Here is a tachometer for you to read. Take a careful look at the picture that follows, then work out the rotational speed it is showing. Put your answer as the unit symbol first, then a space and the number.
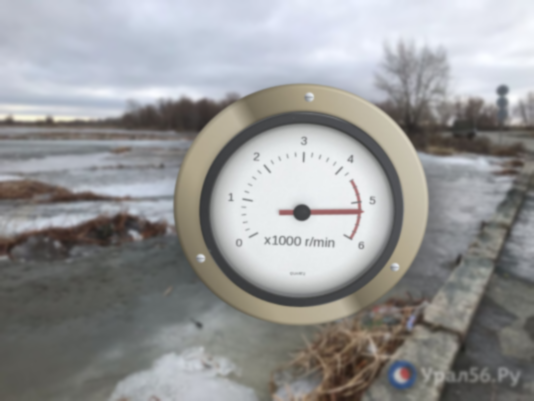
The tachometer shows rpm 5200
